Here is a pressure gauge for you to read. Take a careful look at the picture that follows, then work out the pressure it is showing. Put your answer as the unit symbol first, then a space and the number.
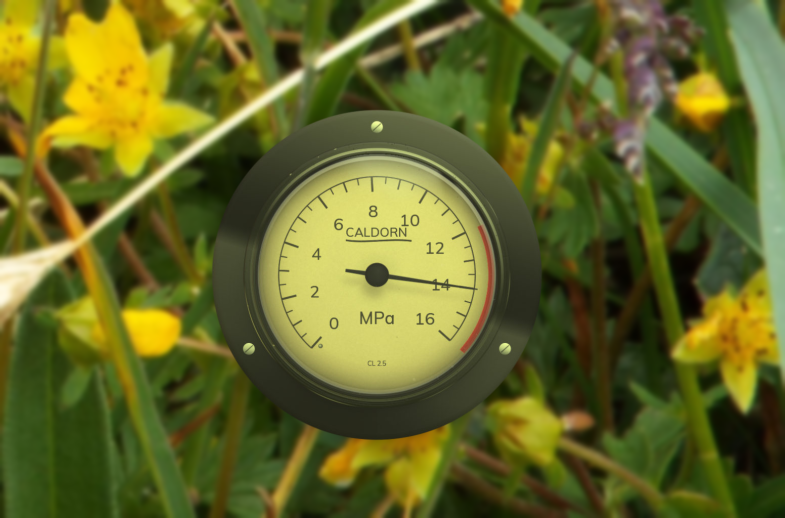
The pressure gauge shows MPa 14
